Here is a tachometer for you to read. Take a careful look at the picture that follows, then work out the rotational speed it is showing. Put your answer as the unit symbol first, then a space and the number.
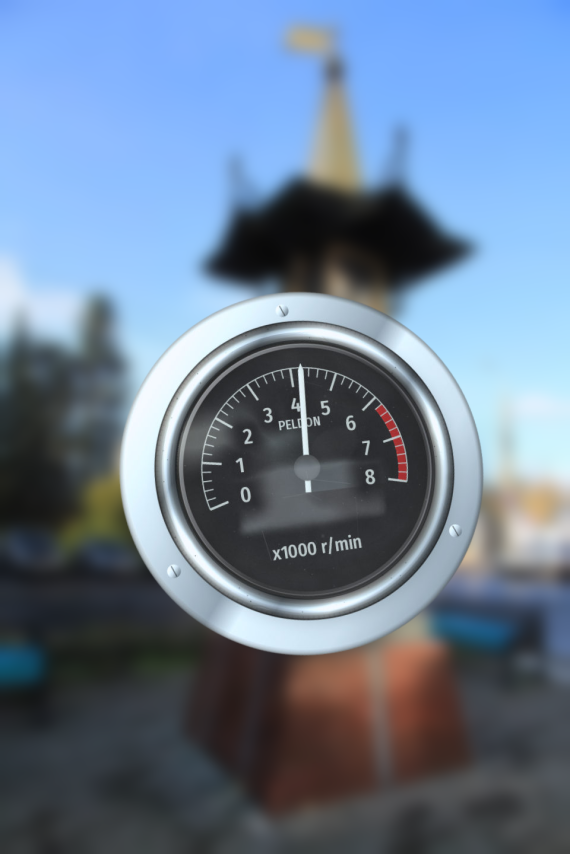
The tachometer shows rpm 4200
